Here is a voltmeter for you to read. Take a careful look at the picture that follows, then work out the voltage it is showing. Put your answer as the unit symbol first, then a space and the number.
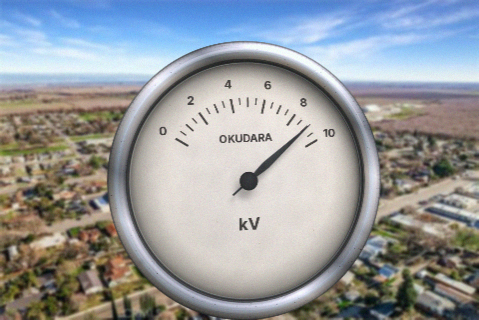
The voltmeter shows kV 9
